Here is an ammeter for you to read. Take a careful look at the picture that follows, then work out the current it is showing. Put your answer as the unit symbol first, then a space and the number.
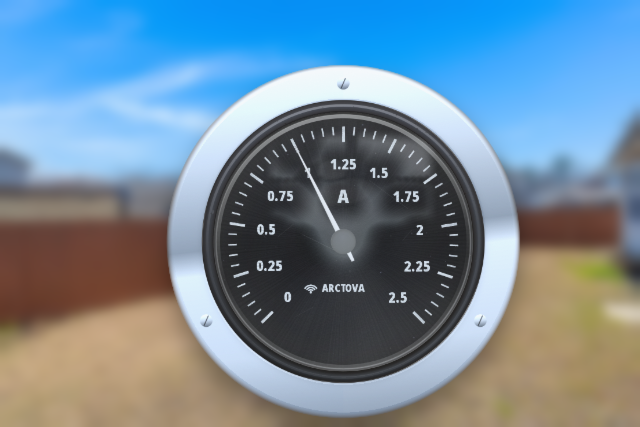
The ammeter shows A 1
